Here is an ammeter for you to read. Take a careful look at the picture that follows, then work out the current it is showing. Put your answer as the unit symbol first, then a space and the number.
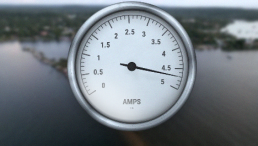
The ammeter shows A 4.7
